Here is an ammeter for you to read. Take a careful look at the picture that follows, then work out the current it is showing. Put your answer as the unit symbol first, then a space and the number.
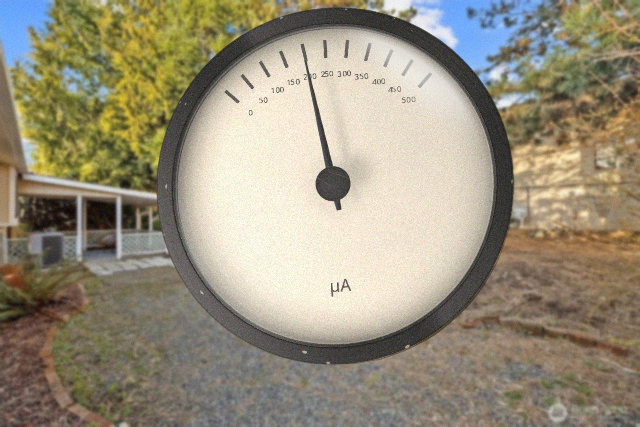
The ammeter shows µA 200
